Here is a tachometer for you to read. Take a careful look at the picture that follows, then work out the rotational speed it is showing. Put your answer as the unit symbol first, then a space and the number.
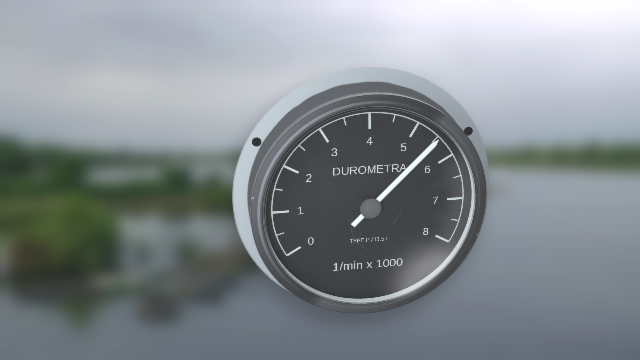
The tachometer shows rpm 5500
